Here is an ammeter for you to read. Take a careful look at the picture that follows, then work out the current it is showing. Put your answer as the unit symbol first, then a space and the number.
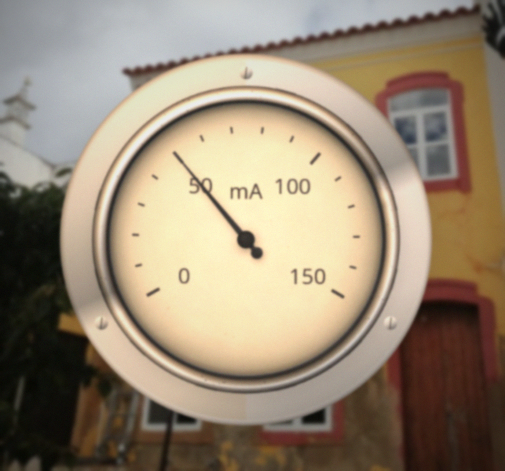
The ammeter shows mA 50
